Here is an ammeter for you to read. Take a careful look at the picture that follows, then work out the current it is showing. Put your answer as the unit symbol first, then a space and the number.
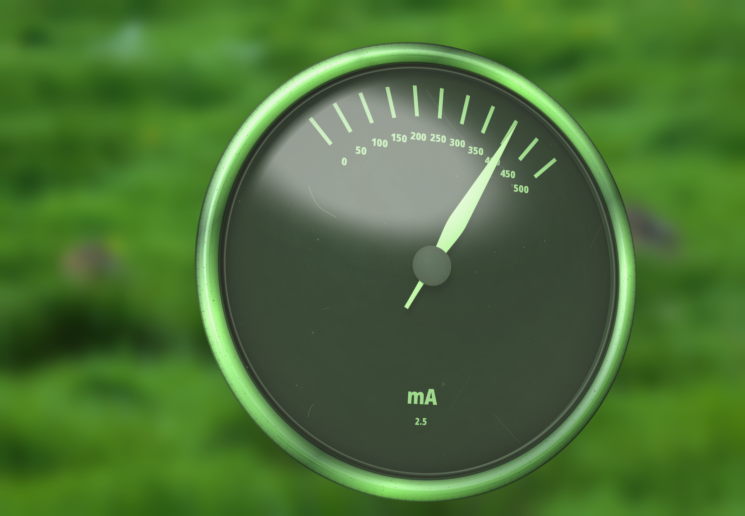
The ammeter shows mA 400
